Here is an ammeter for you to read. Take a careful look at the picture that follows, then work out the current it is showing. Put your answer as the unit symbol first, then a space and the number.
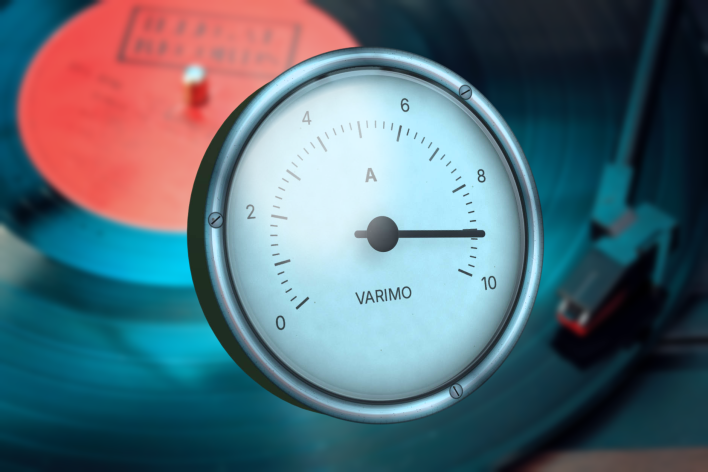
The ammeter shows A 9.1
